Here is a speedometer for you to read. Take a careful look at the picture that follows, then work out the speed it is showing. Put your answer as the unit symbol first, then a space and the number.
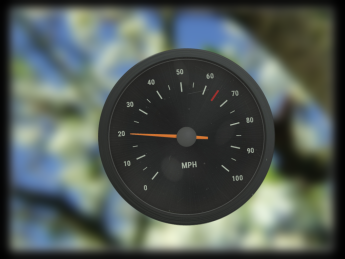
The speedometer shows mph 20
